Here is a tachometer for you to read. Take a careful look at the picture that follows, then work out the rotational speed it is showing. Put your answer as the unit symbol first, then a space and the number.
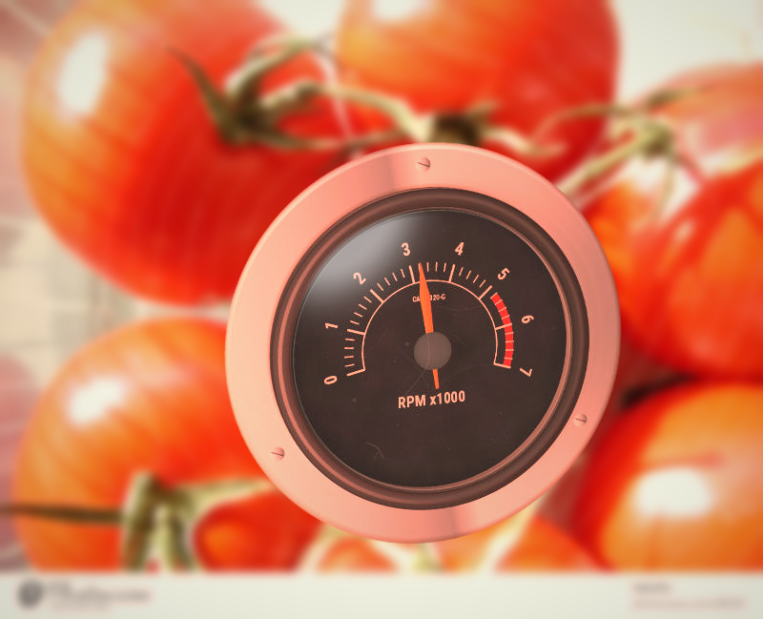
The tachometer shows rpm 3200
